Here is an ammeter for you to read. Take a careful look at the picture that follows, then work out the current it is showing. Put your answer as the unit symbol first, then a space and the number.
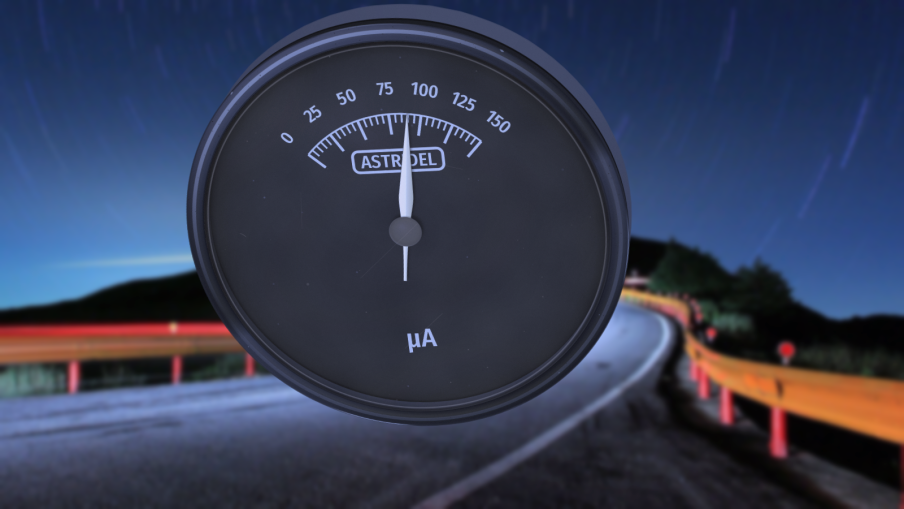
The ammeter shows µA 90
